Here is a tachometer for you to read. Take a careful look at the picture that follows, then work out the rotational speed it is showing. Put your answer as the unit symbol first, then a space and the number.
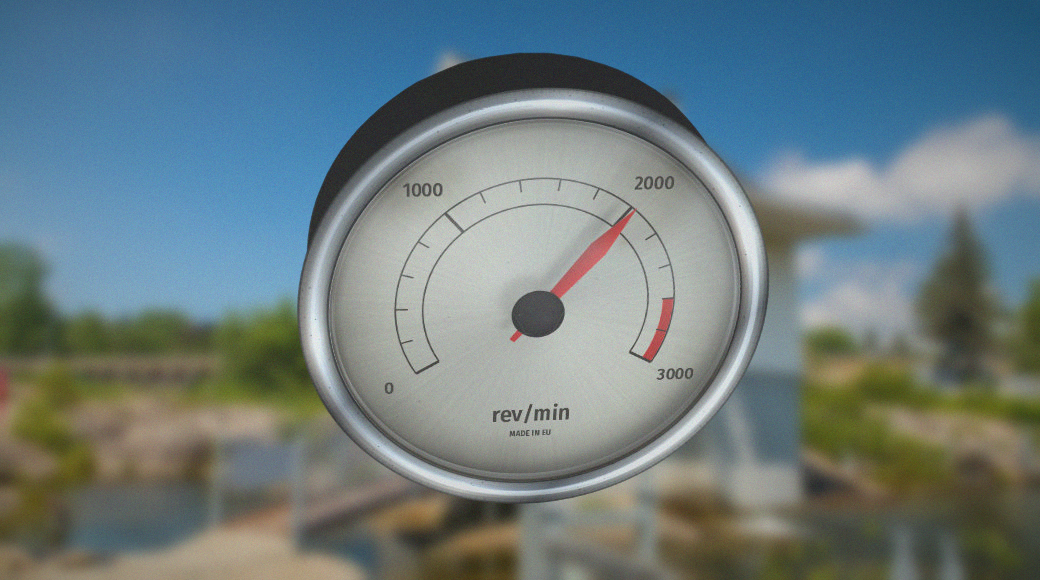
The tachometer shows rpm 2000
